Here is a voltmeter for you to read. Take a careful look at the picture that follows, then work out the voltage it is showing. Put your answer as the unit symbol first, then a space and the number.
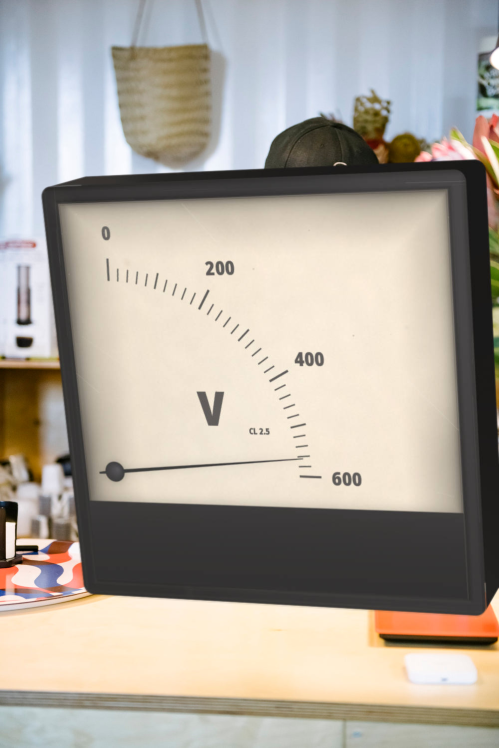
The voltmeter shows V 560
